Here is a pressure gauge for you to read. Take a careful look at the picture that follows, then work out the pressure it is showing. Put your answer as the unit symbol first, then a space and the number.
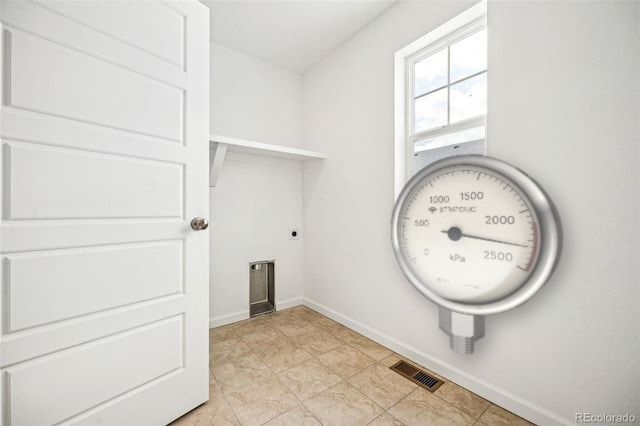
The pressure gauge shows kPa 2300
